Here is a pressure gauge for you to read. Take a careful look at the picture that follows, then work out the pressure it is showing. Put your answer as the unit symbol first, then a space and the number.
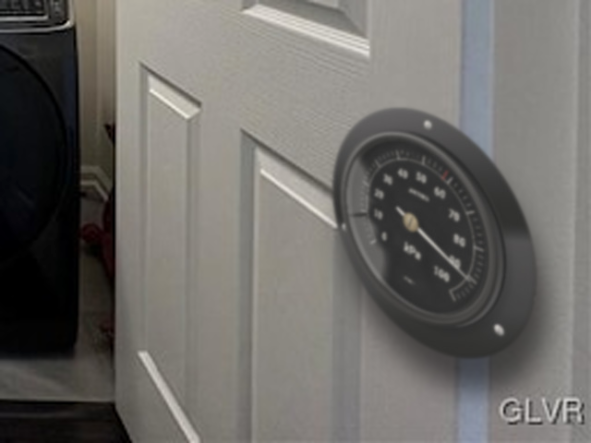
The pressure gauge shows kPa 90
